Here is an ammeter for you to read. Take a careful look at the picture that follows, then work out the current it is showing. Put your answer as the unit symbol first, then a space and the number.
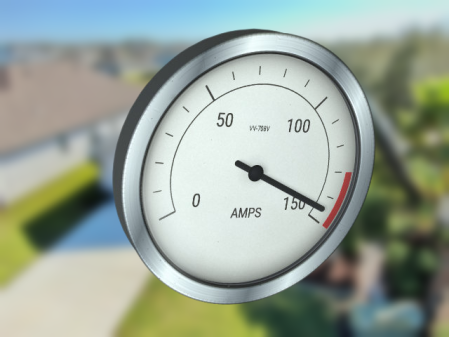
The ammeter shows A 145
